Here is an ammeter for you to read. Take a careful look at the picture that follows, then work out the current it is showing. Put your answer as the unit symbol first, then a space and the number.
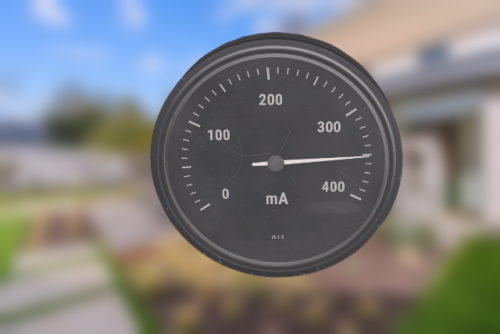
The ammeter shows mA 350
